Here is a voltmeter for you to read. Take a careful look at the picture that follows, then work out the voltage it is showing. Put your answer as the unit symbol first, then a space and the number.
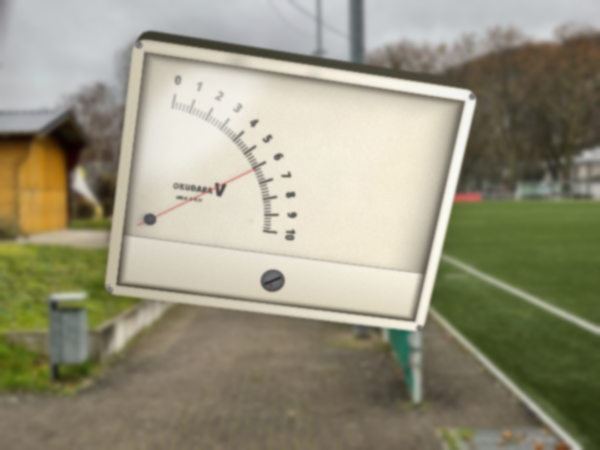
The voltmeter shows V 6
